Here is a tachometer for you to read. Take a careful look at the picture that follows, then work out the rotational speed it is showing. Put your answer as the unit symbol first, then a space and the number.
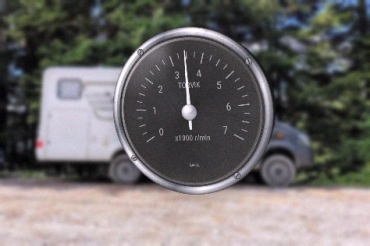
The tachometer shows rpm 3500
